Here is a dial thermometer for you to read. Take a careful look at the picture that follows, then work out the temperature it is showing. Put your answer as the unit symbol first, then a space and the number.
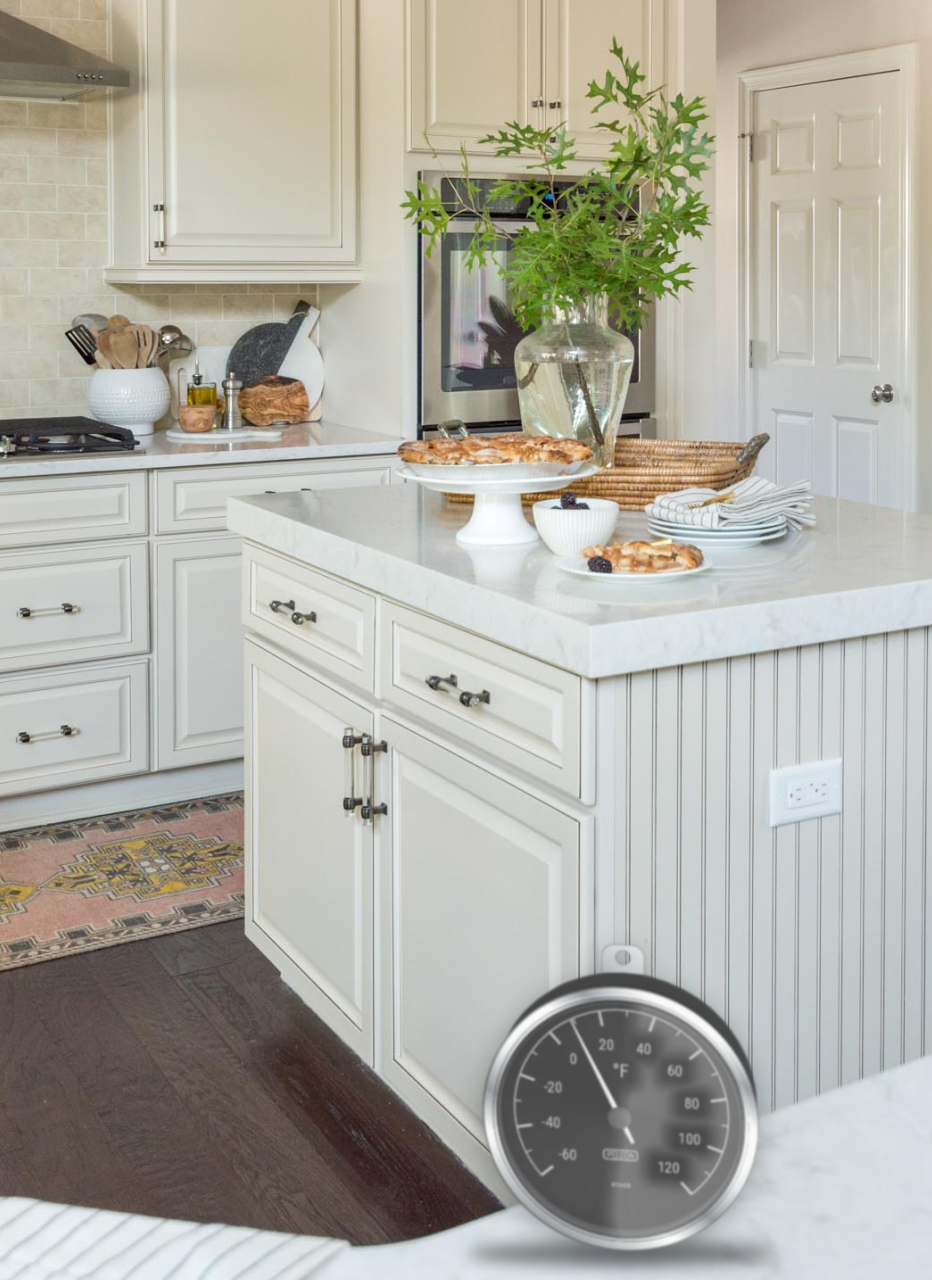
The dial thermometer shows °F 10
